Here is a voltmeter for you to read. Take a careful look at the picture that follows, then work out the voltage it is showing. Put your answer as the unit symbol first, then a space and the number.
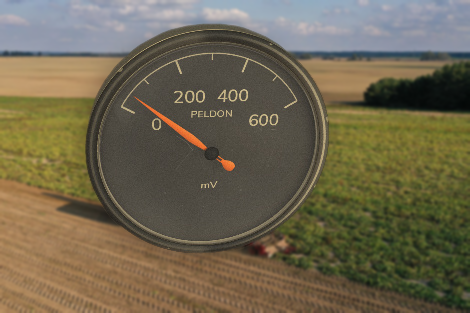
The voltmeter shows mV 50
